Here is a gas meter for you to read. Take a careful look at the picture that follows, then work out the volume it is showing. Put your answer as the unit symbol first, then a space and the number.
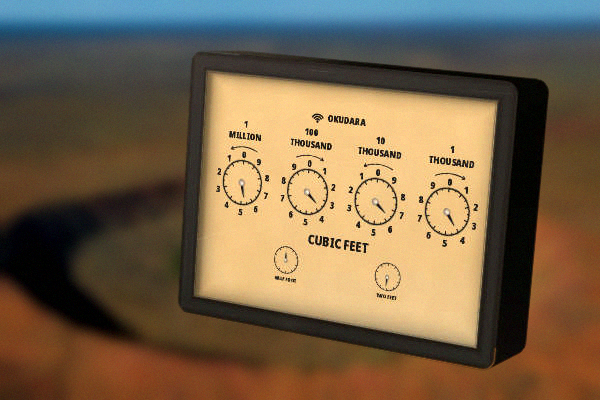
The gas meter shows ft³ 536400
